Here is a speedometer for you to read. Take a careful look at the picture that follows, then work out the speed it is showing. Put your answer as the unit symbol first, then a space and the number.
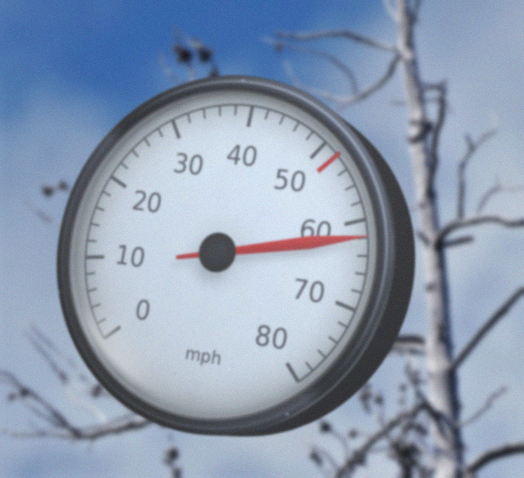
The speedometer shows mph 62
